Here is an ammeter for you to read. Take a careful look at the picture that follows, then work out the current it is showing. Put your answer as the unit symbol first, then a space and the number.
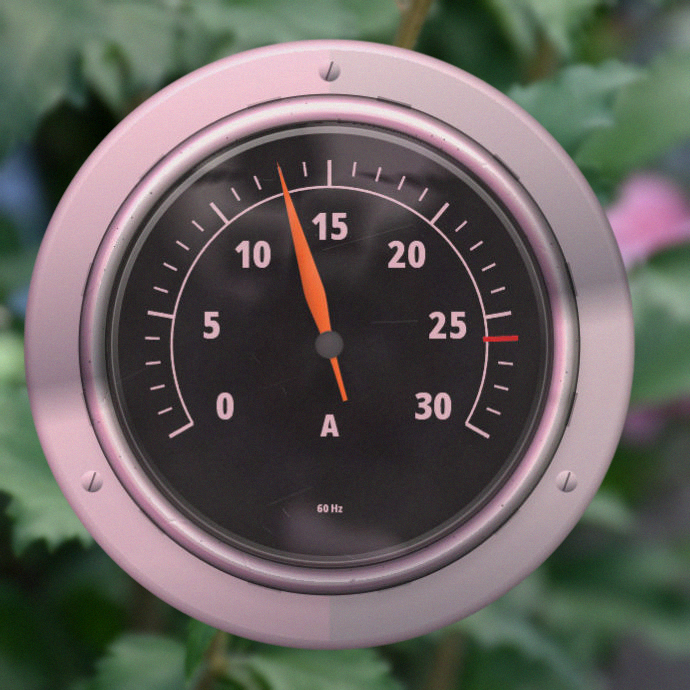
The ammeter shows A 13
